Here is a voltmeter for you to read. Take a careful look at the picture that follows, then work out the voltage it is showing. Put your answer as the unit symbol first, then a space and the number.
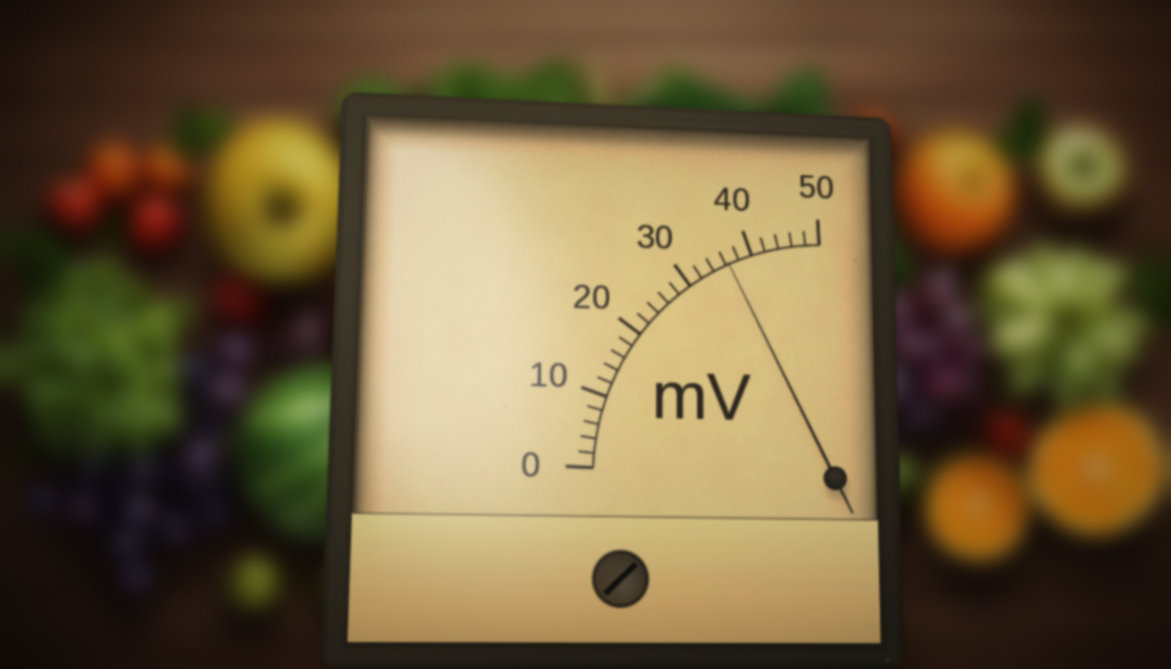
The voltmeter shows mV 36
